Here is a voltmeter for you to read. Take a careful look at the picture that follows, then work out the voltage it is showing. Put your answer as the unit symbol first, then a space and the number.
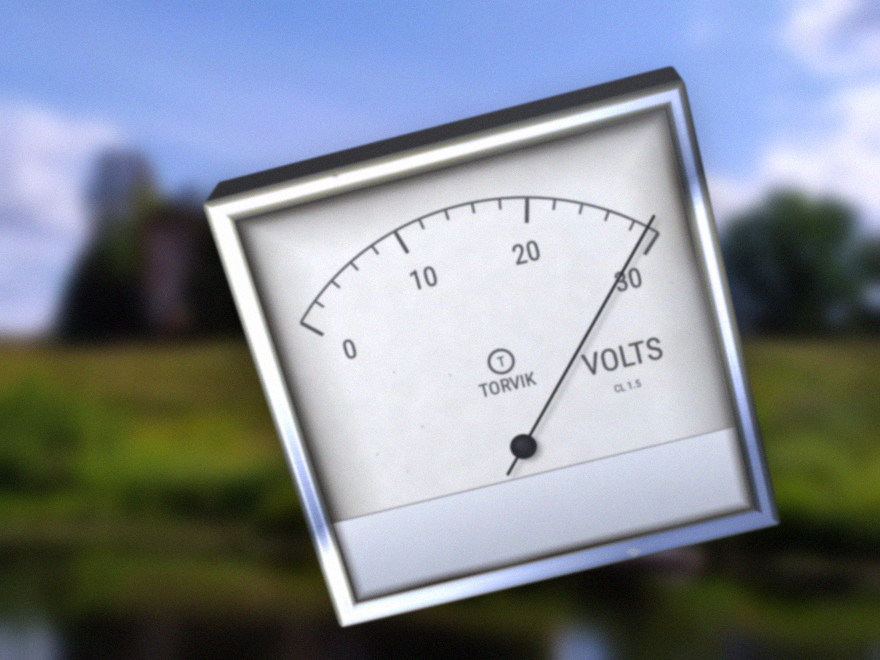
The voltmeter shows V 29
